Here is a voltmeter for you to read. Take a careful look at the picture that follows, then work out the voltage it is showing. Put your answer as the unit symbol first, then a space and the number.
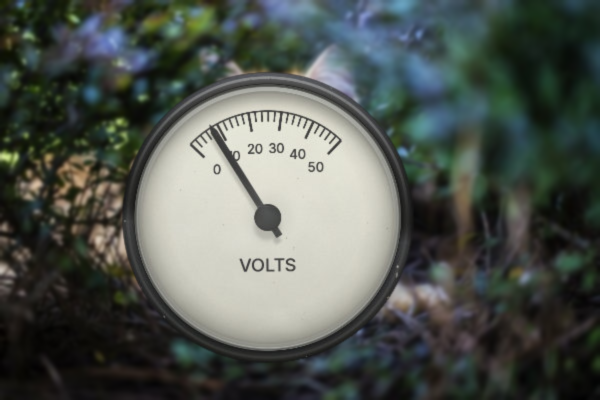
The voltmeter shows V 8
